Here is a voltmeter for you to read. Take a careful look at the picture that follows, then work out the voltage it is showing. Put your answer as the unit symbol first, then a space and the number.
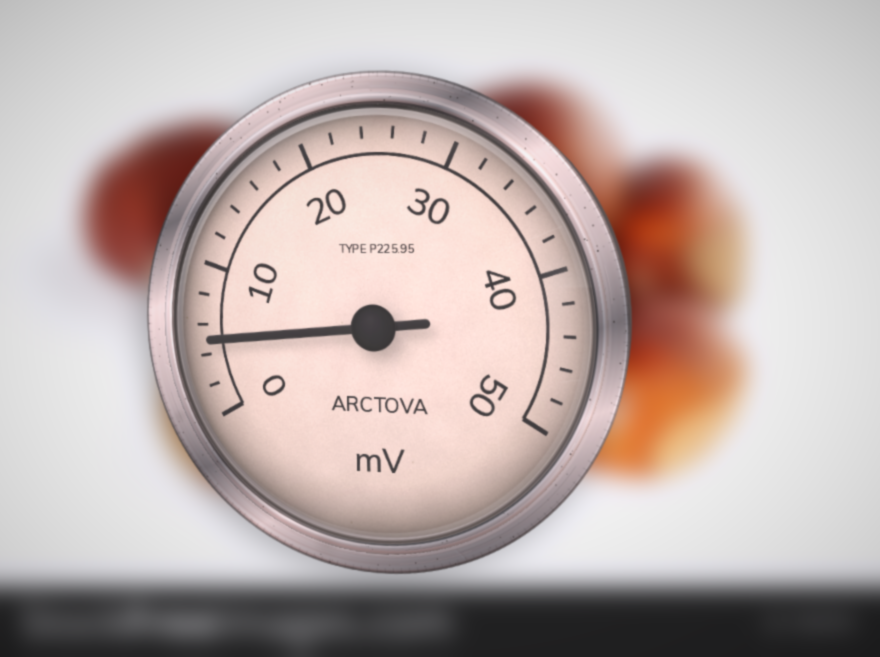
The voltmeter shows mV 5
